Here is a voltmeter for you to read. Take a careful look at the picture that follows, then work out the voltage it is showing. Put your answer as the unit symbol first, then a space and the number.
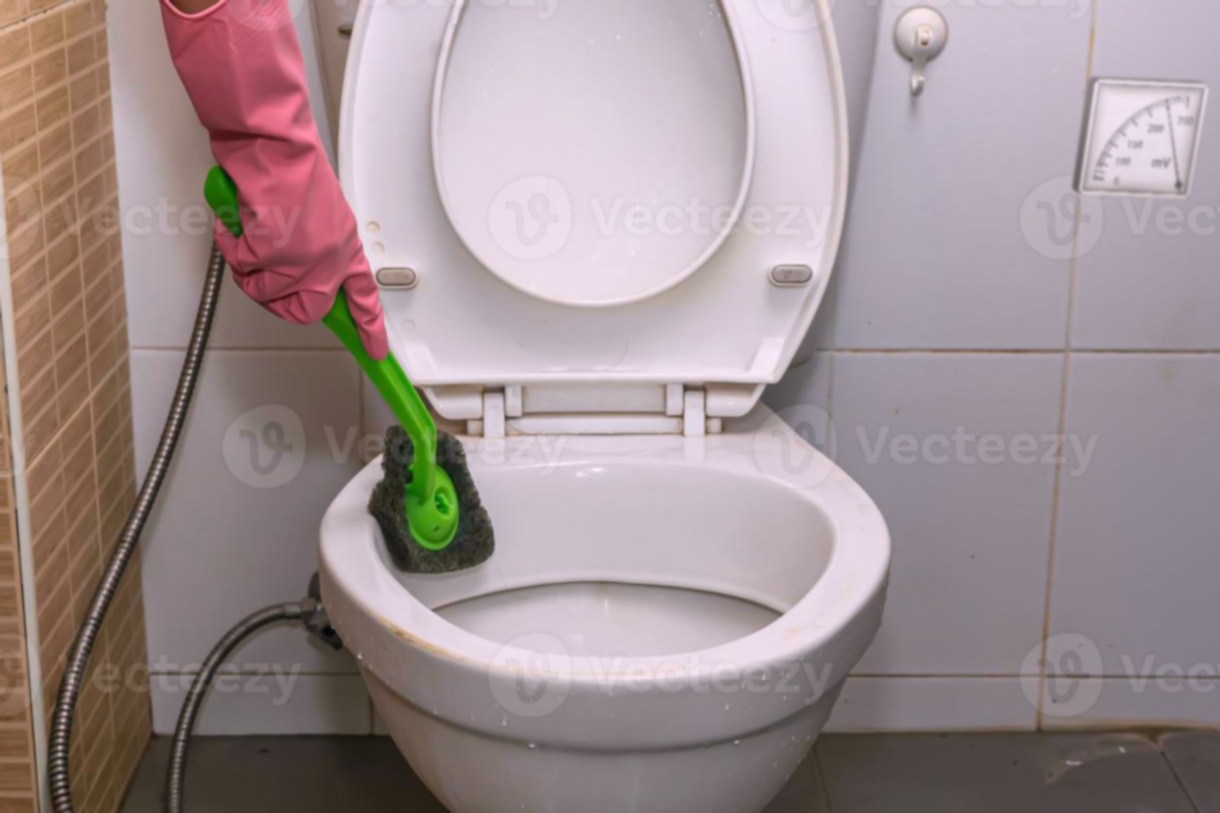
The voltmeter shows mV 225
